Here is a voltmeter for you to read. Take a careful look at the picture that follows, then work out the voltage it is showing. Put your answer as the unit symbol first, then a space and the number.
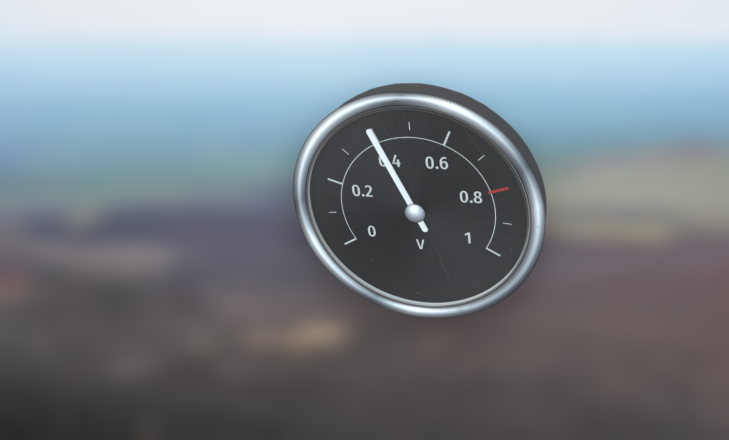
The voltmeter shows V 0.4
